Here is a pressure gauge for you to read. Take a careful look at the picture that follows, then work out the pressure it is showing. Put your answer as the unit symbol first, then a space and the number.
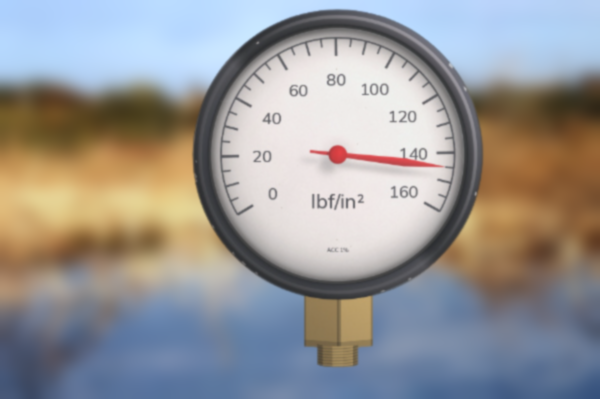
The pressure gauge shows psi 145
